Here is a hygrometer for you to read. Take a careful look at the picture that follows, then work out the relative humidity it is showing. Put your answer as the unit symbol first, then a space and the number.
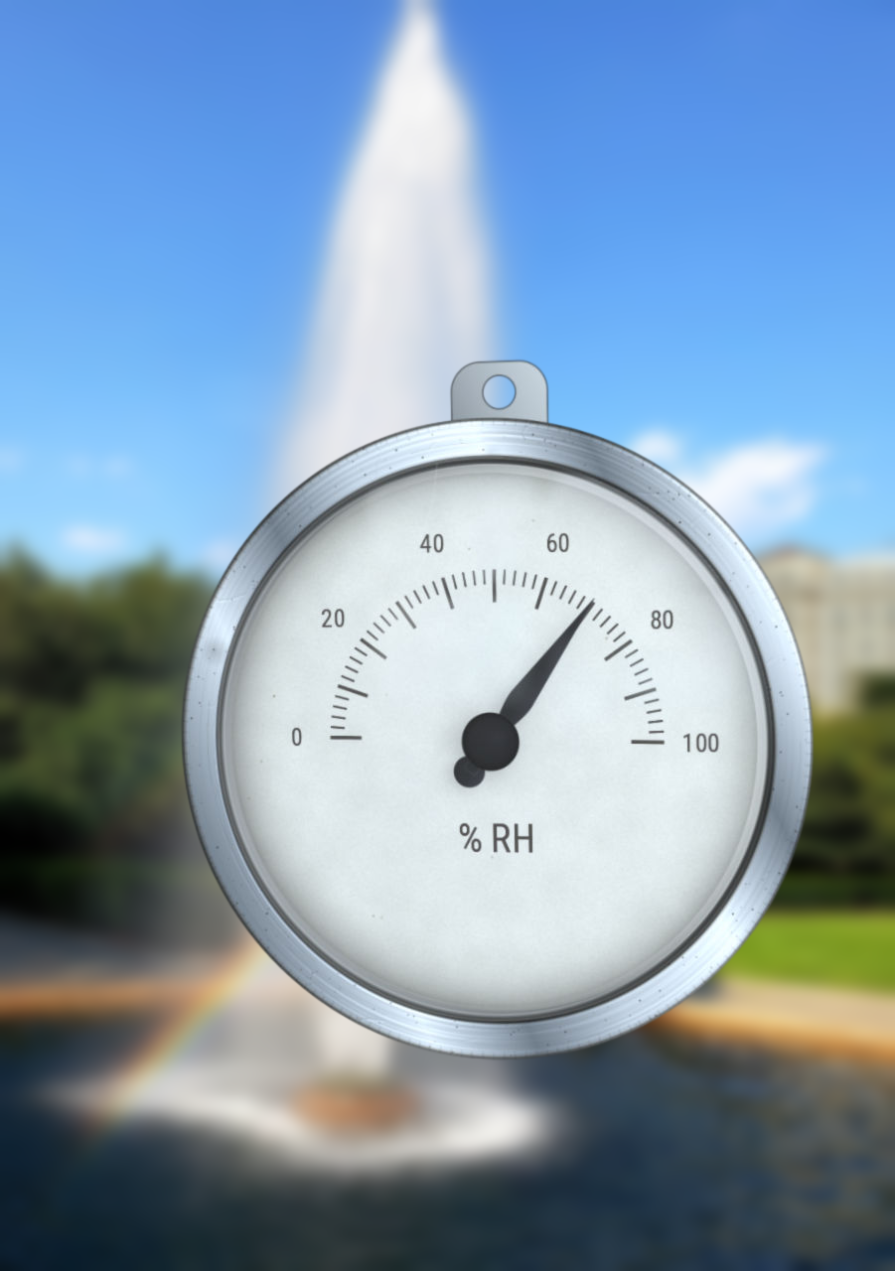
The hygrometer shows % 70
